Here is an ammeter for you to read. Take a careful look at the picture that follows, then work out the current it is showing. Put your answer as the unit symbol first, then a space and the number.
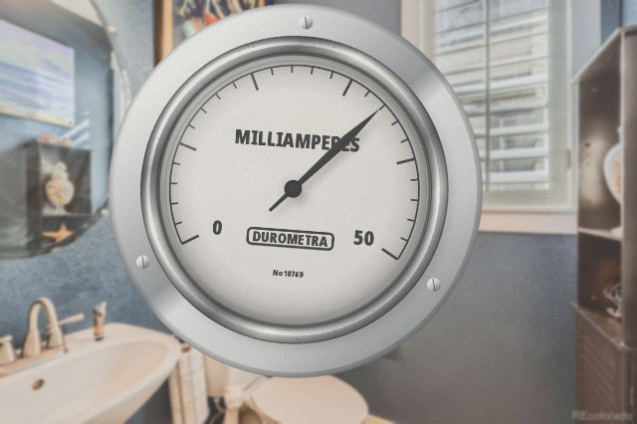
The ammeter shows mA 34
